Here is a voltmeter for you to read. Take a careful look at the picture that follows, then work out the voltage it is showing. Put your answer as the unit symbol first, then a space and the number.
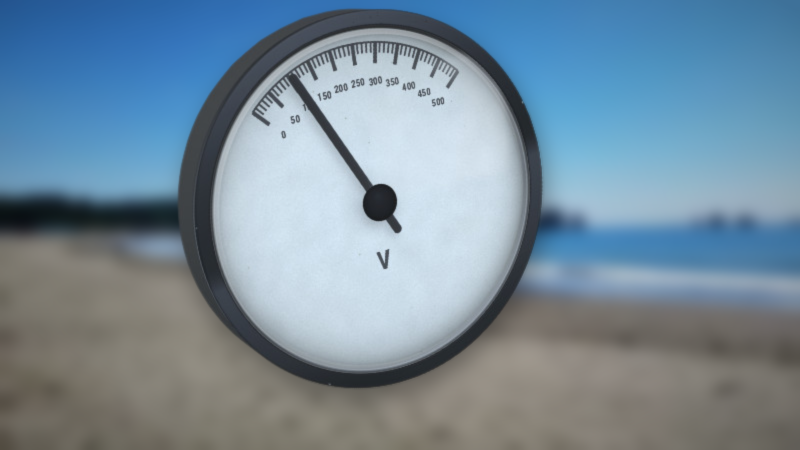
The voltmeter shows V 100
